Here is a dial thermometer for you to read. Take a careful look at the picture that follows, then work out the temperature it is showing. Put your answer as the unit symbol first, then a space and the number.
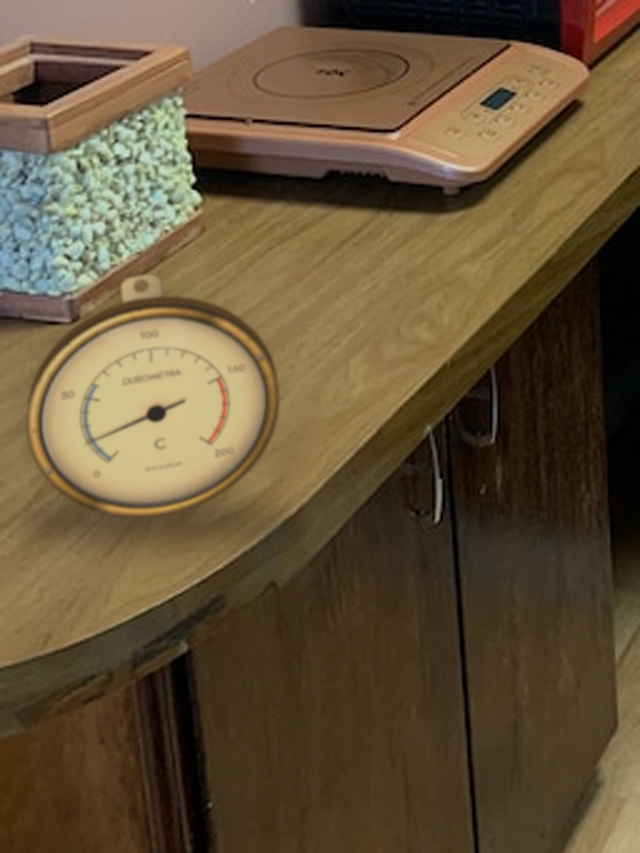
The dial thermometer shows °C 20
